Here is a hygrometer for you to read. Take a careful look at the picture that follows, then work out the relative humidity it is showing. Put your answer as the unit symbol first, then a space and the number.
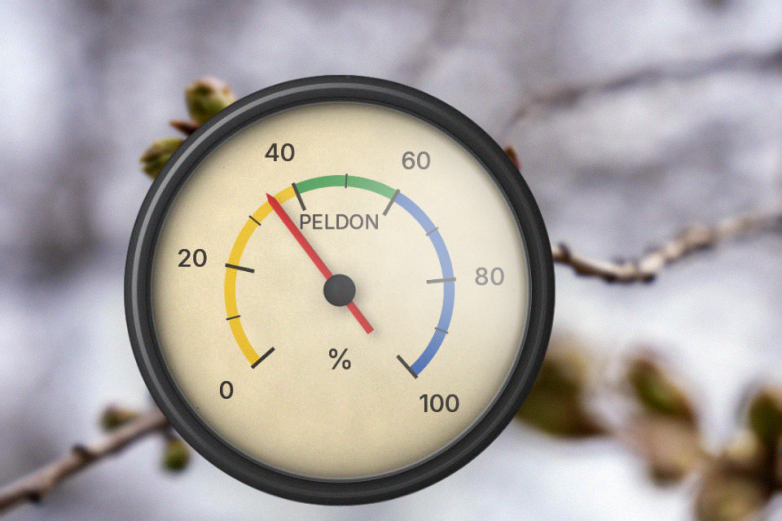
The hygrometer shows % 35
